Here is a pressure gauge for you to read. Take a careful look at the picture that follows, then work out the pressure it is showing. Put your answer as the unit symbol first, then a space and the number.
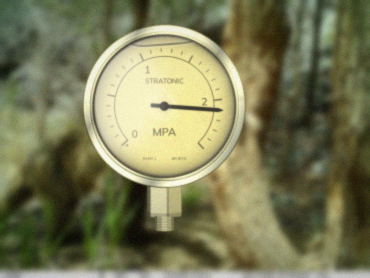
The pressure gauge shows MPa 2.1
